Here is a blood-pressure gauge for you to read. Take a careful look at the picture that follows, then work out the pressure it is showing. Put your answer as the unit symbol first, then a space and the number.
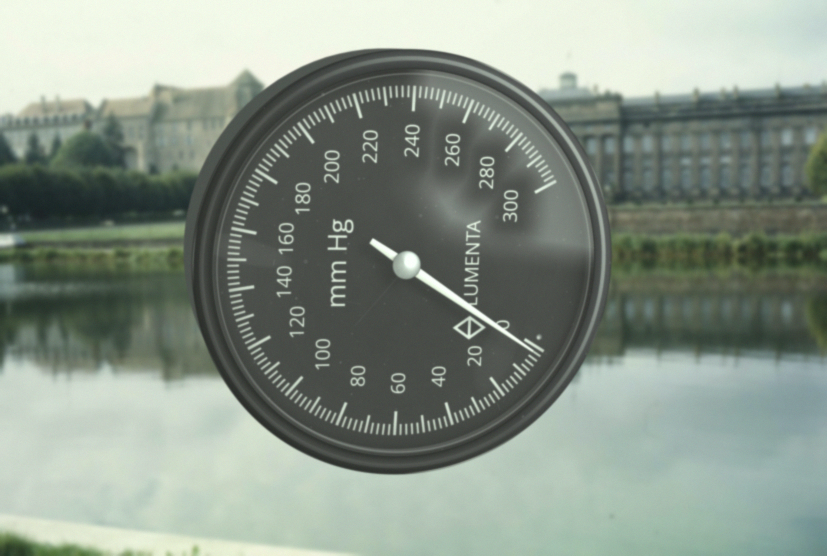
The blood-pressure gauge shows mmHg 2
